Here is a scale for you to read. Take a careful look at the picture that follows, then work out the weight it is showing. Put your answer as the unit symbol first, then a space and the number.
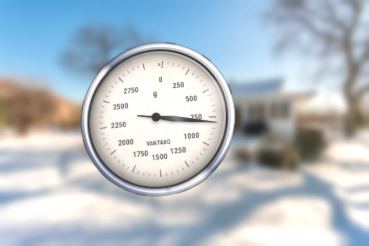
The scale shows g 800
